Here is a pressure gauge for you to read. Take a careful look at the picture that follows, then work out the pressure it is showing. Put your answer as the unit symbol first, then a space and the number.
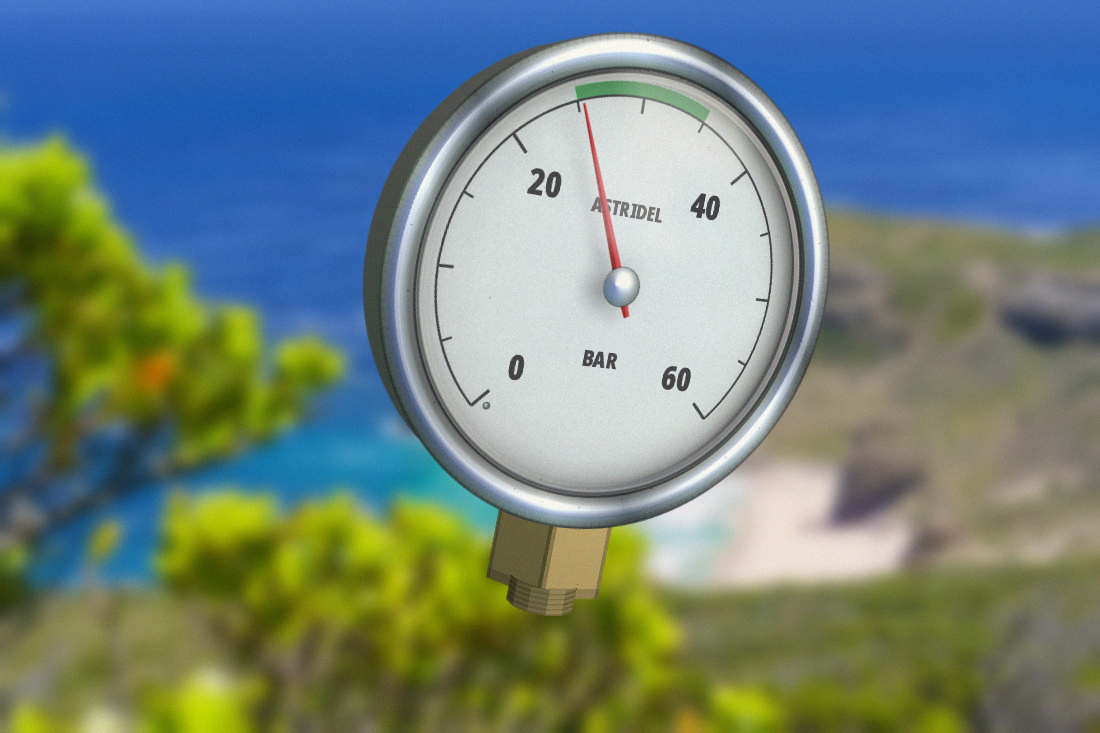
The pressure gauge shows bar 25
